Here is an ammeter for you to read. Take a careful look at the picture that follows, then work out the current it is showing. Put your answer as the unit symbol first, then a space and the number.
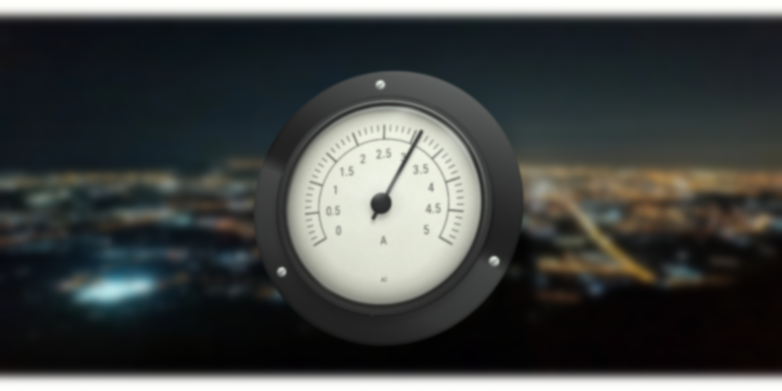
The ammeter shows A 3.1
